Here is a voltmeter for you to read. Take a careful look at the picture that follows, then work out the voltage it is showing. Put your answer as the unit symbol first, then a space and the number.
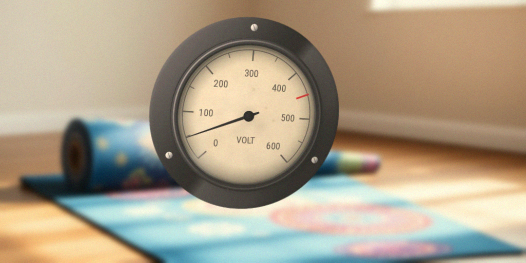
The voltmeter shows V 50
